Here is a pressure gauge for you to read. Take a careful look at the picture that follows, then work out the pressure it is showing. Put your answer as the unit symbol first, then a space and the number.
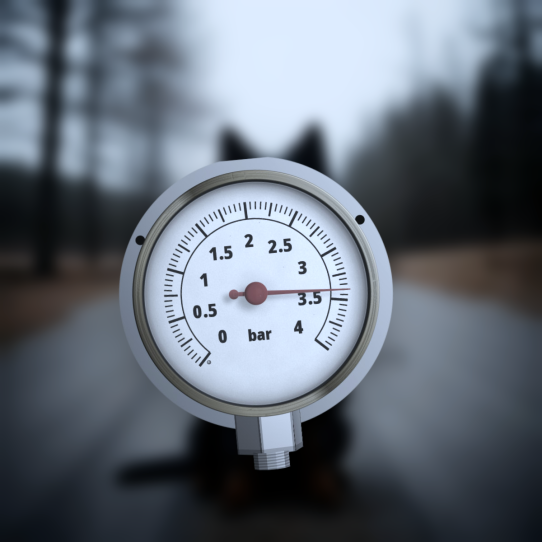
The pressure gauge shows bar 3.4
